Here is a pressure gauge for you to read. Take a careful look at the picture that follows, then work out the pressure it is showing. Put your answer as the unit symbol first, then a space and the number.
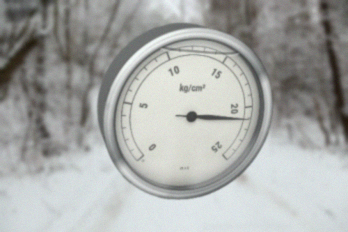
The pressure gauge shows kg/cm² 21
